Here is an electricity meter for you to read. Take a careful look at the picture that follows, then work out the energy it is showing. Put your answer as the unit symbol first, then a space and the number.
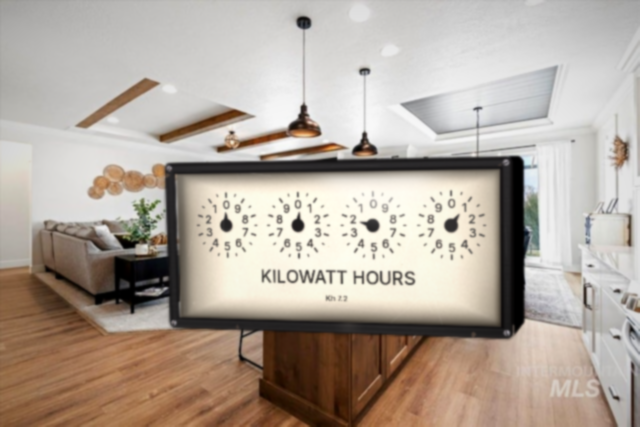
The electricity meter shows kWh 21
